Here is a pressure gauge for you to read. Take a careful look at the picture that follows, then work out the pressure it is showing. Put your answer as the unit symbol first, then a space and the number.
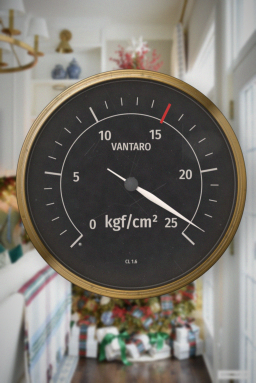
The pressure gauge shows kg/cm² 24
